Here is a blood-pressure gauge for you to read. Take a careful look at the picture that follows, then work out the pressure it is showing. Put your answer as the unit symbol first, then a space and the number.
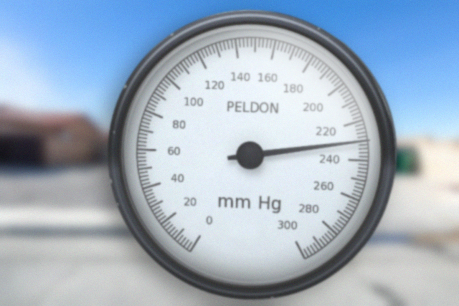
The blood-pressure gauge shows mmHg 230
